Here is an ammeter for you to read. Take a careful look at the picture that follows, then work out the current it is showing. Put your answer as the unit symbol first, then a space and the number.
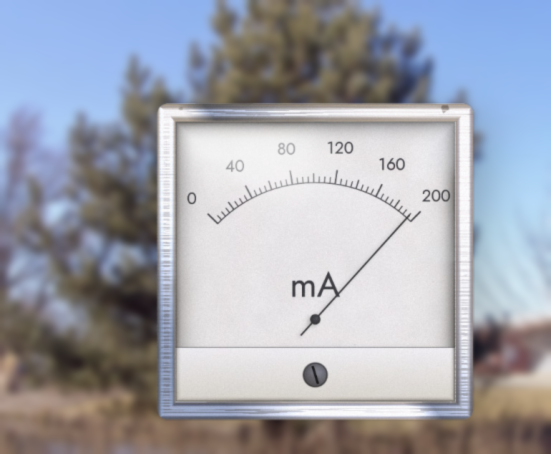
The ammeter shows mA 195
